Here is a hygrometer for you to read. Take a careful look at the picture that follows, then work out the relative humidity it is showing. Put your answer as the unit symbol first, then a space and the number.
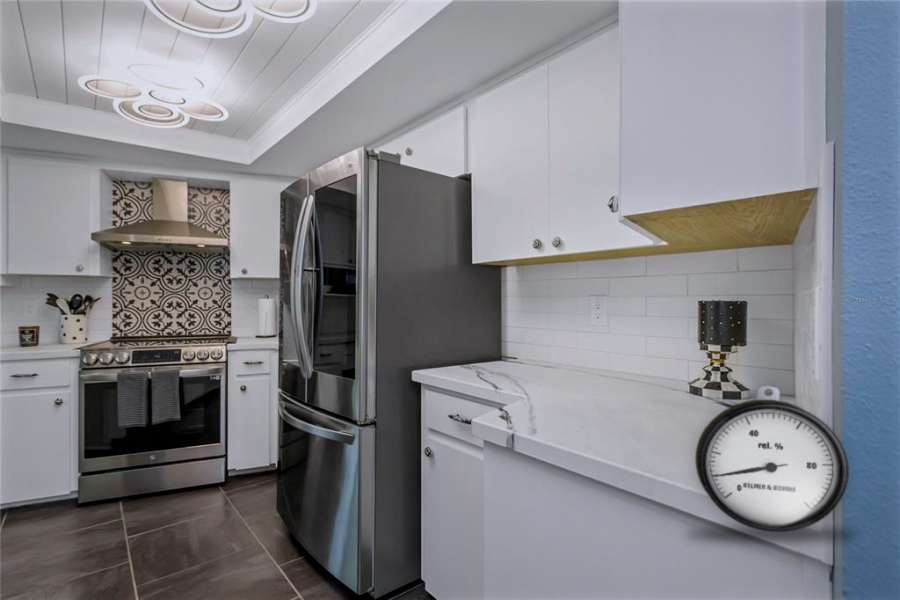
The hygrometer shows % 10
